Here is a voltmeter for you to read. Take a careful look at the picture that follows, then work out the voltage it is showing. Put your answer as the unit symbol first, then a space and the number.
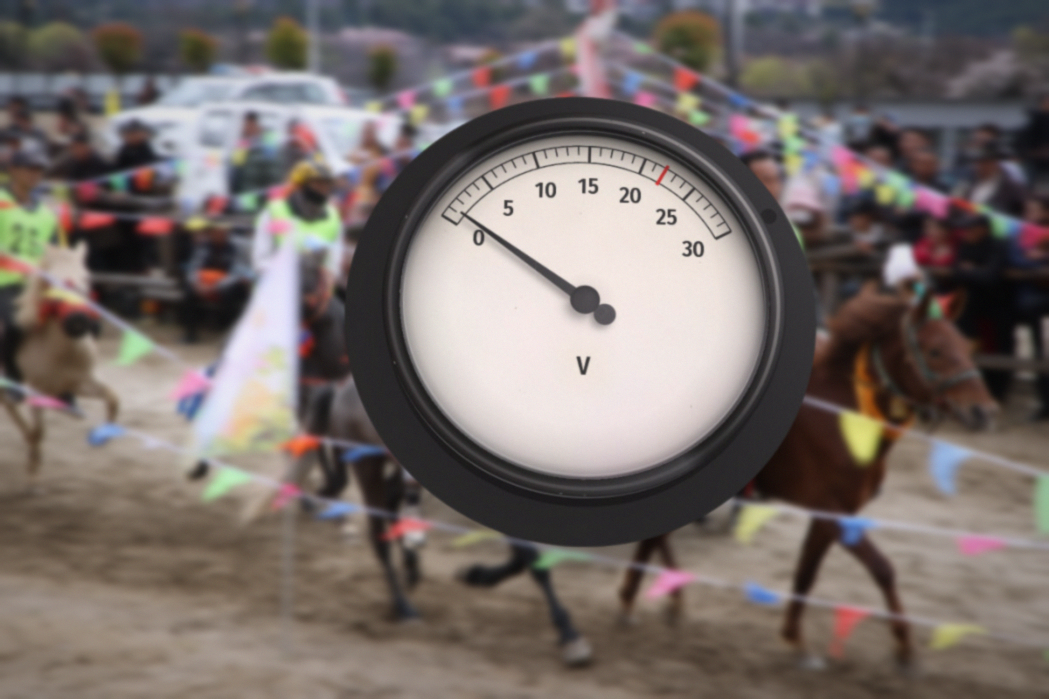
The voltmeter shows V 1
